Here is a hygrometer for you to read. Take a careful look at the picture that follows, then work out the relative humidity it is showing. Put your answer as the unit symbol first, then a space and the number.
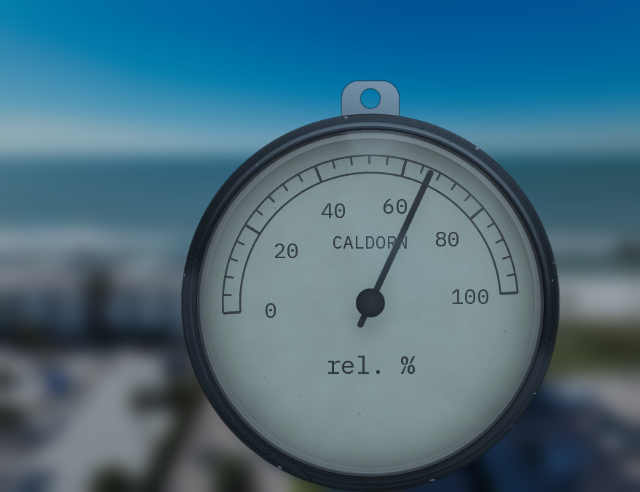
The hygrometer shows % 66
